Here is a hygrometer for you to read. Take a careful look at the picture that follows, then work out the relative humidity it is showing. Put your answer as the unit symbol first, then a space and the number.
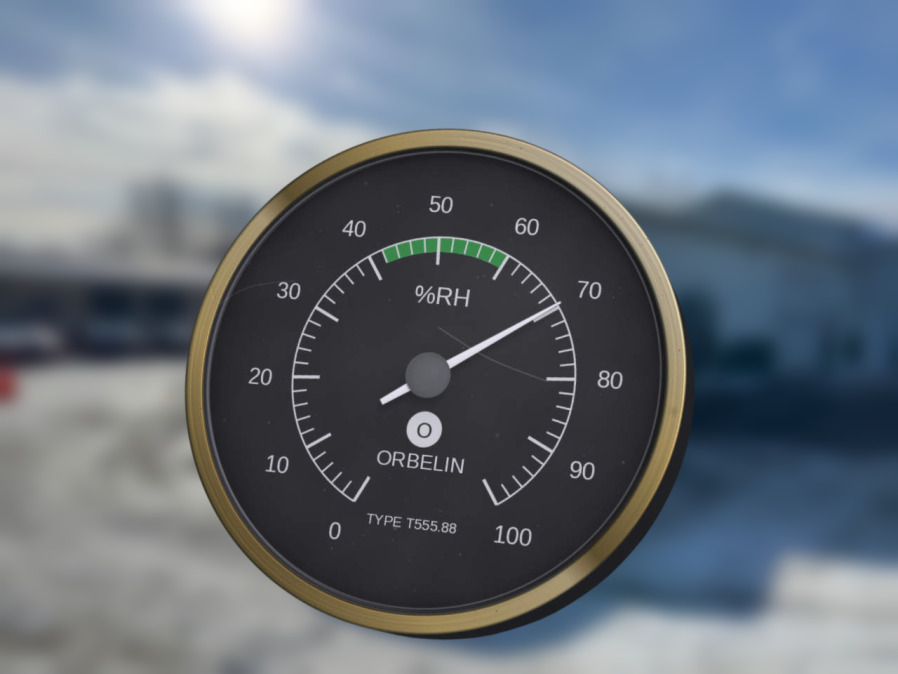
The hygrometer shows % 70
